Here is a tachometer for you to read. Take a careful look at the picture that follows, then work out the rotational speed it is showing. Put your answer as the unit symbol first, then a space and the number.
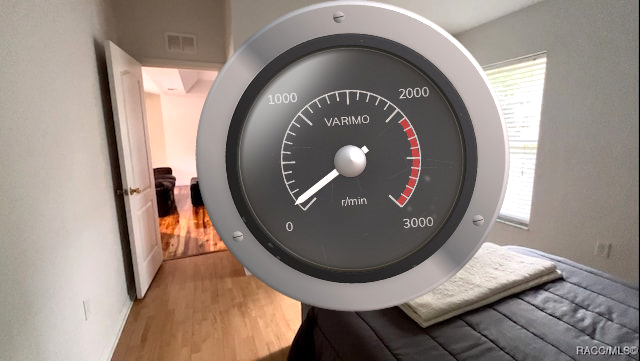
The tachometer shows rpm 100
